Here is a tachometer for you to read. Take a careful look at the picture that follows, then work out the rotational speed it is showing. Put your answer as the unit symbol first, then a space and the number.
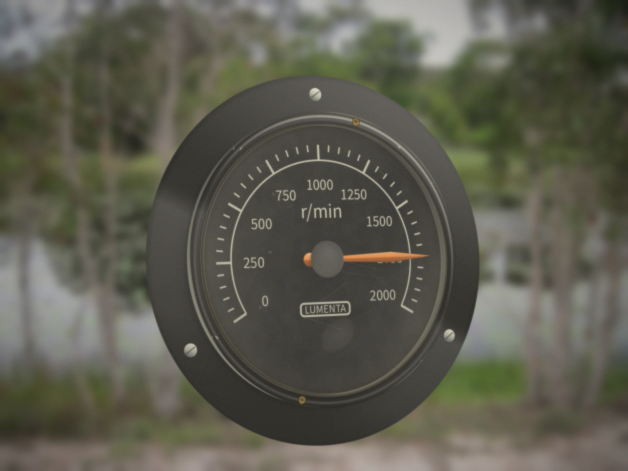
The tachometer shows rpm 1750
